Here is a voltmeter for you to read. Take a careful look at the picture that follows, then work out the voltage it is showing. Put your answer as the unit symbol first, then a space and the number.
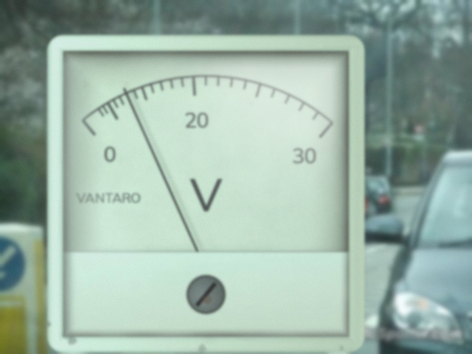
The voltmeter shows V 13
